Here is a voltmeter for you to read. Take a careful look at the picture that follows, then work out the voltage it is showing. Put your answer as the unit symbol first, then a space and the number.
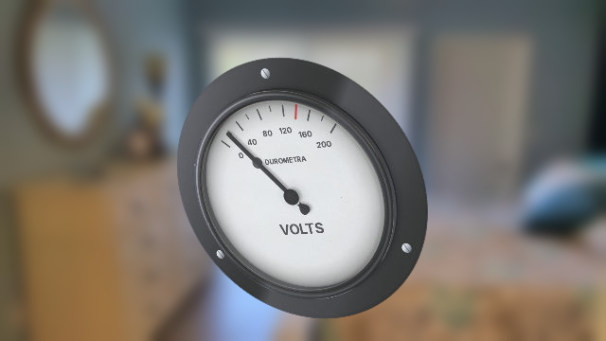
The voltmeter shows V 20
